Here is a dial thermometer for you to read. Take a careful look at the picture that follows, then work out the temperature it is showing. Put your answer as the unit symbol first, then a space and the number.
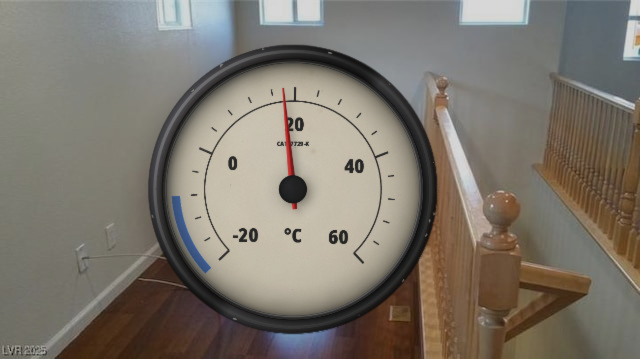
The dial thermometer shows °C 18
